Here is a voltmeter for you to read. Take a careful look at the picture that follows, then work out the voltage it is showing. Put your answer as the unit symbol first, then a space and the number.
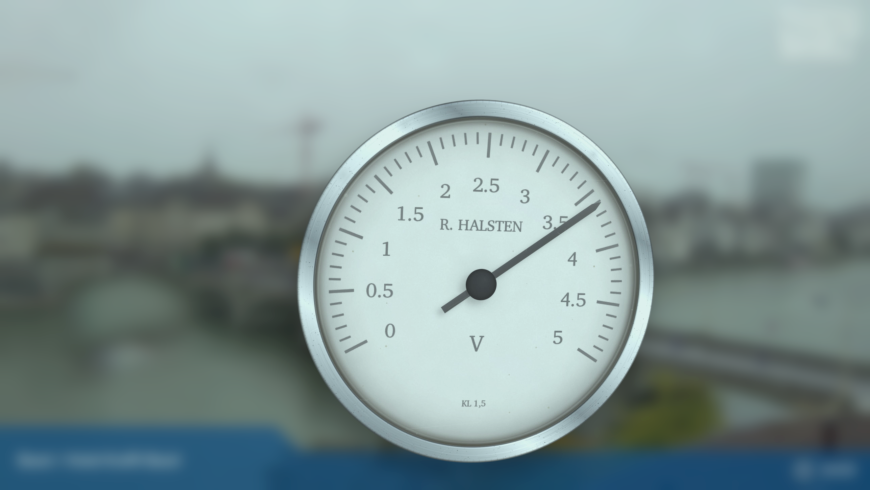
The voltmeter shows V 3.6
